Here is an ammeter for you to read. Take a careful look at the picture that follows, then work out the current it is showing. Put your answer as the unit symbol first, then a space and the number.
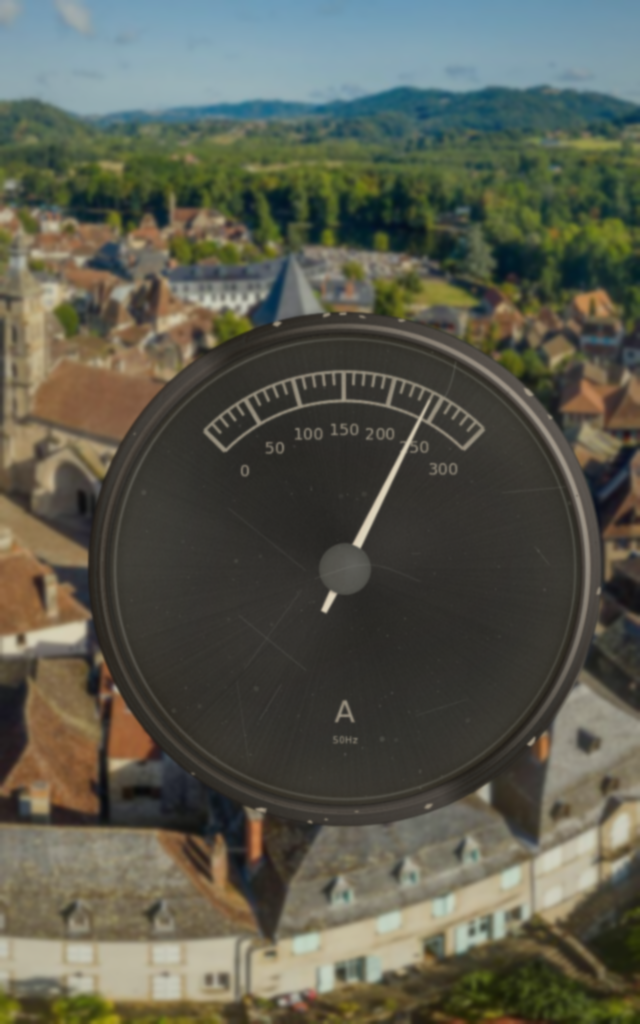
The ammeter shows A 240
